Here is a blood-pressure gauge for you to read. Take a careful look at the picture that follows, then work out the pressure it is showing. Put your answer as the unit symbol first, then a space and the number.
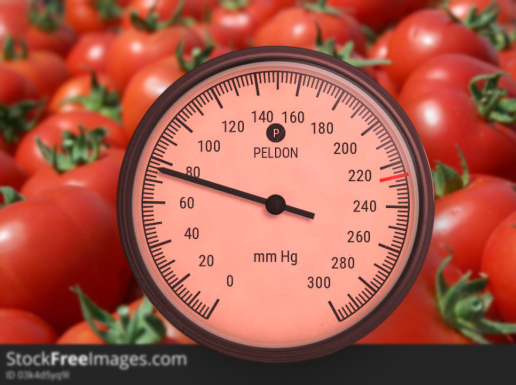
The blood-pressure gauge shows mmHg 76
